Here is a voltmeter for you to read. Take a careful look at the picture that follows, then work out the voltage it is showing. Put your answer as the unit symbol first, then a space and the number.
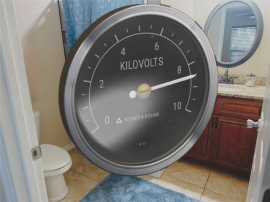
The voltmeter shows kV 8.5
